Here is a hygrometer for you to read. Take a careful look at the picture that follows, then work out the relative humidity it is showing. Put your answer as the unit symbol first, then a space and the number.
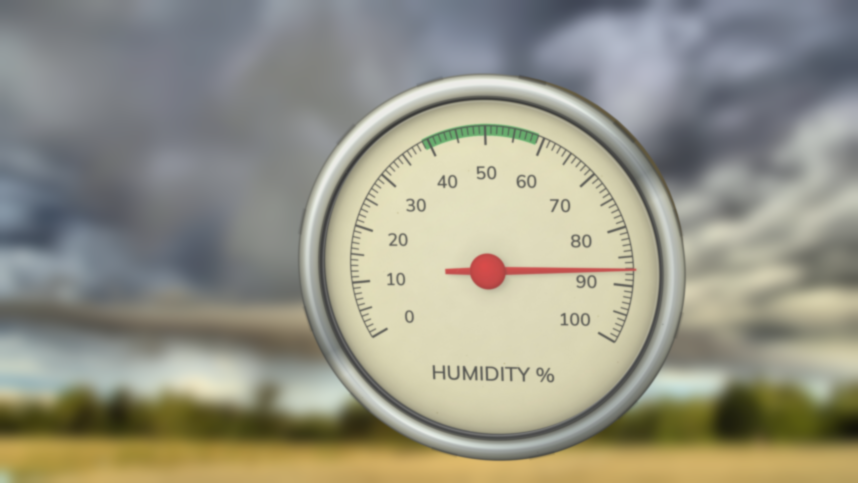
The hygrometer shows % 87
